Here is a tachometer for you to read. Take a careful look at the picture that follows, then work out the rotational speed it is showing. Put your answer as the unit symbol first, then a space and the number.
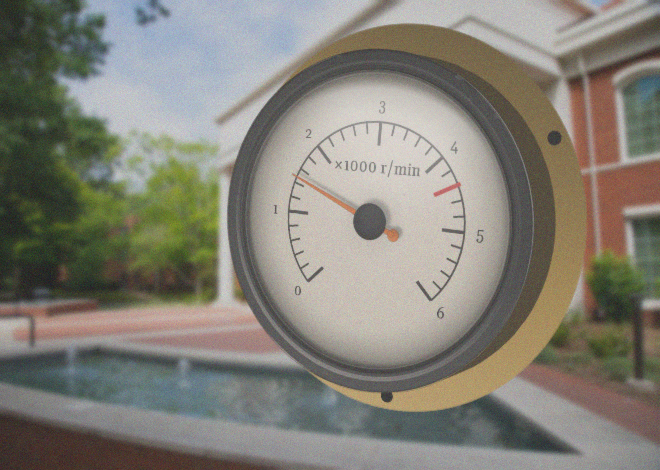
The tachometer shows rpm 1500
